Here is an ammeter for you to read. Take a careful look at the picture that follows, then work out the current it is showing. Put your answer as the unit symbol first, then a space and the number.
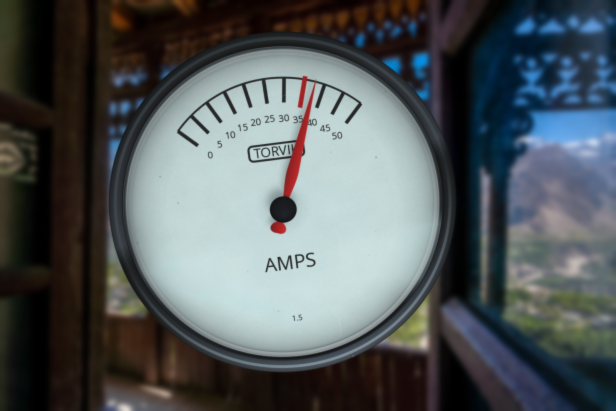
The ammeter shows A 37.5
